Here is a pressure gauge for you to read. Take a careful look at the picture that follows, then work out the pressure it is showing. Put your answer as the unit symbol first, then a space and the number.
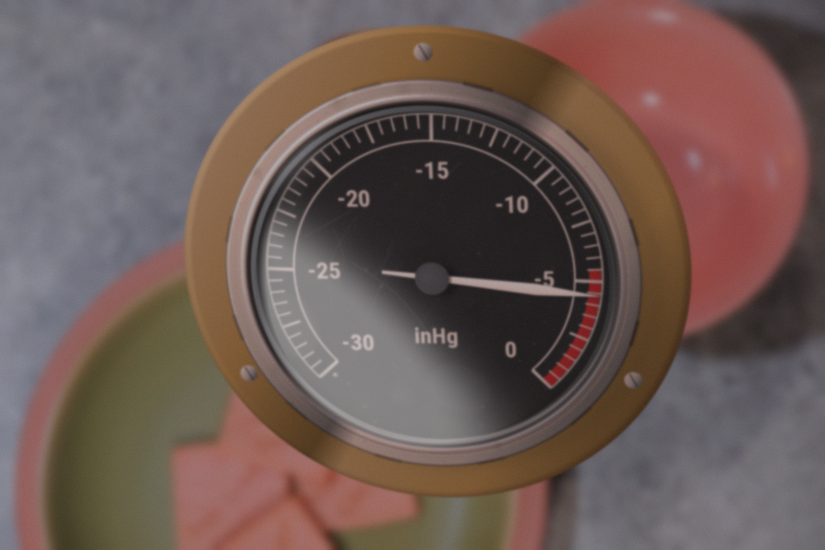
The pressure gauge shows inHg -4.5
